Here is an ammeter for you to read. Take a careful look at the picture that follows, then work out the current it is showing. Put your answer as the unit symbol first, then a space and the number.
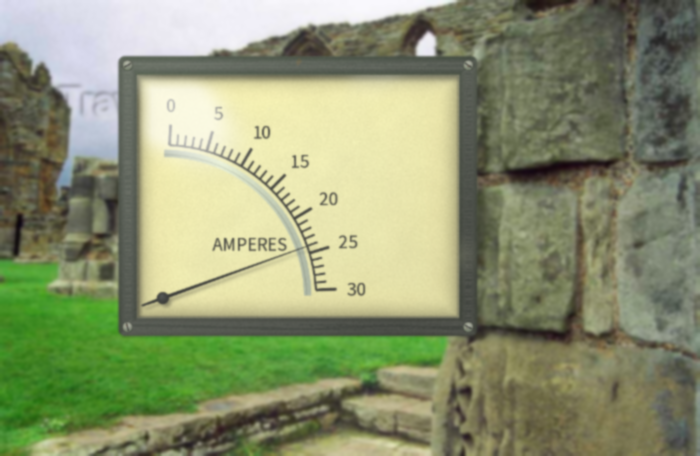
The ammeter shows A 24
